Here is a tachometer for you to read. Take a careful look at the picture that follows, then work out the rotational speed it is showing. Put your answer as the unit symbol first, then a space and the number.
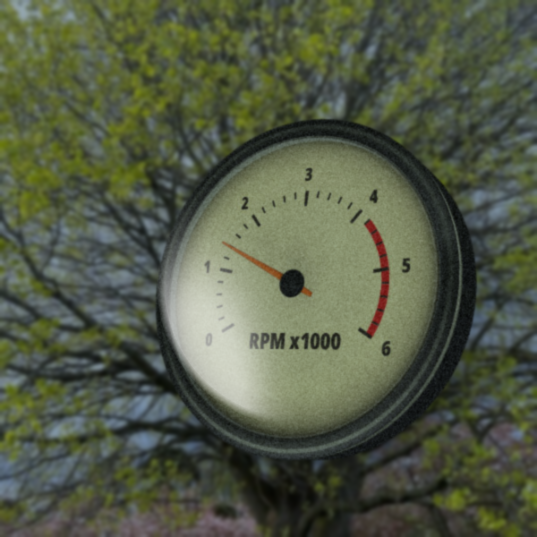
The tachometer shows rpm 1400
